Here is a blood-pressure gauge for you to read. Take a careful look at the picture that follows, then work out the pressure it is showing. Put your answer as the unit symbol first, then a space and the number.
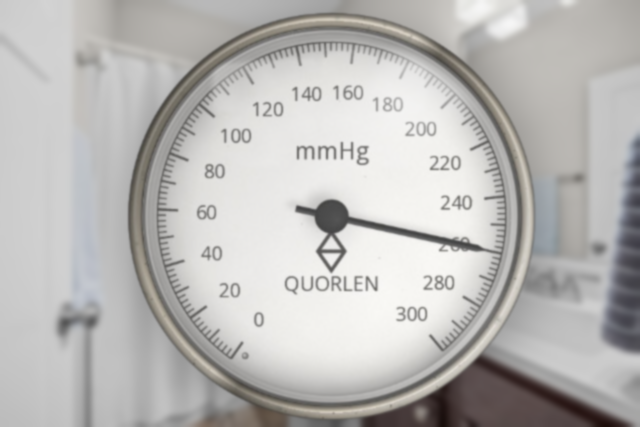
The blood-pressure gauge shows mmHg 260
